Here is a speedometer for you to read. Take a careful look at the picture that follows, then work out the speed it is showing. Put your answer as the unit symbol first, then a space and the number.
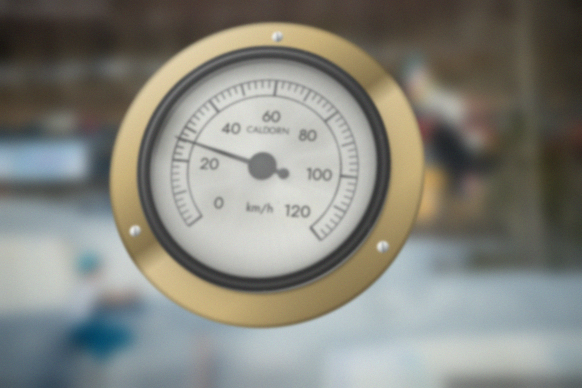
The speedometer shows km/h 26
